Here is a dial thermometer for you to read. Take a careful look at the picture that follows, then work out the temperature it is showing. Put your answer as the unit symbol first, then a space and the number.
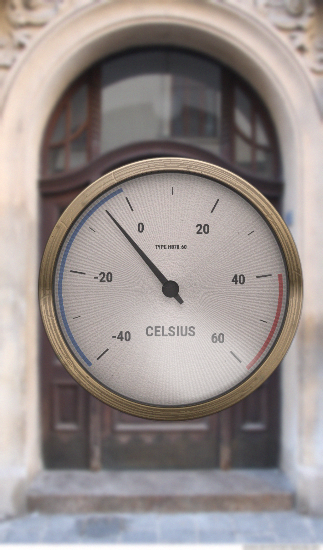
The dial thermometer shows °C -5
